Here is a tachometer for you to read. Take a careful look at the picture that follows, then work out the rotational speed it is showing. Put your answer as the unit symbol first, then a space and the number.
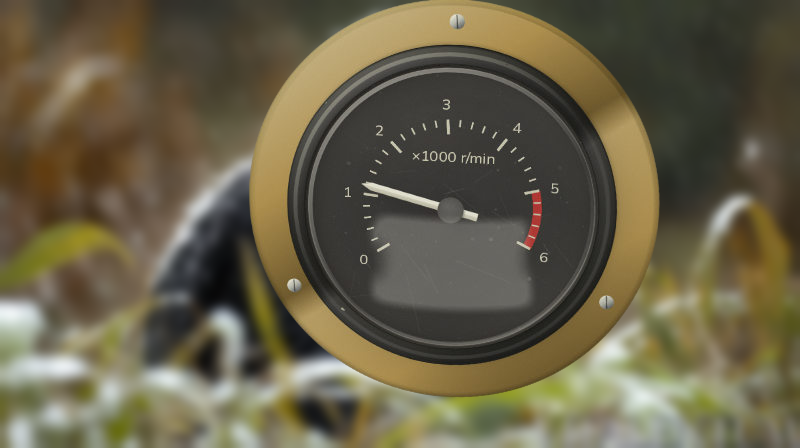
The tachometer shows rpm 1200
